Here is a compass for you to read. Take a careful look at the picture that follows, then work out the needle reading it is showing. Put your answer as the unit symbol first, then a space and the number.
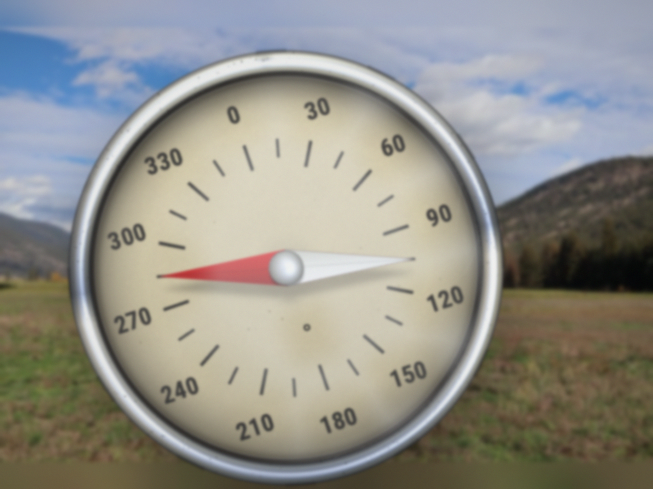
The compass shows ° 285
